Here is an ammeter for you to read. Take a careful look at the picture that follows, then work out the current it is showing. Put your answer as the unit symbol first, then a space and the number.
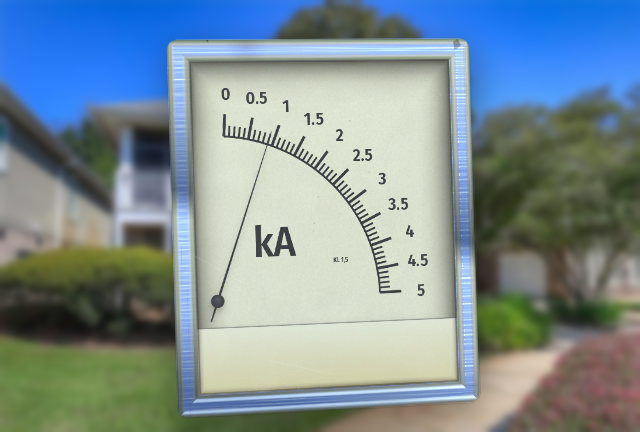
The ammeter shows kA 0.9
